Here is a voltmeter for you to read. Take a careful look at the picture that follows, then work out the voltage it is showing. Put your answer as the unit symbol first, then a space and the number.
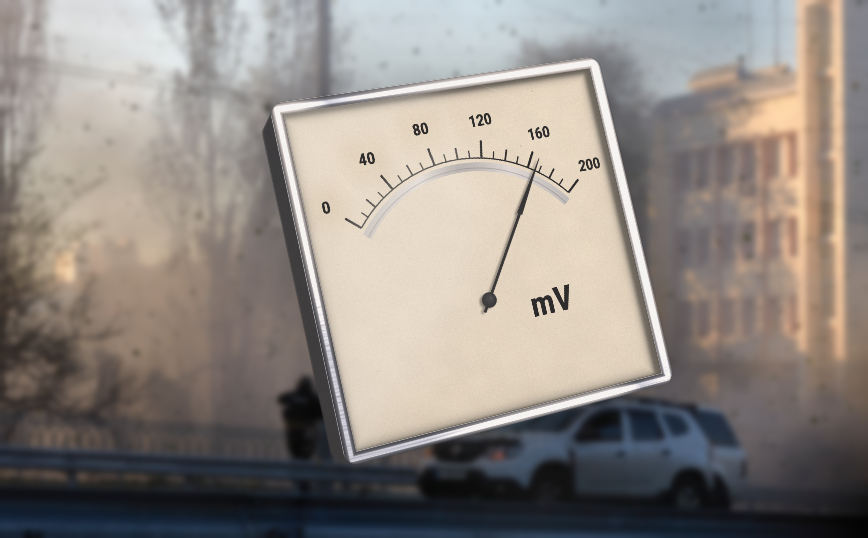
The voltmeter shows mV 165
